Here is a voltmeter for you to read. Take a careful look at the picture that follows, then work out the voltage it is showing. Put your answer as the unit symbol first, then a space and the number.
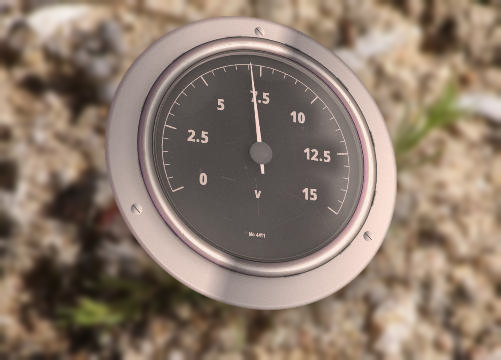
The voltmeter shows V 7
